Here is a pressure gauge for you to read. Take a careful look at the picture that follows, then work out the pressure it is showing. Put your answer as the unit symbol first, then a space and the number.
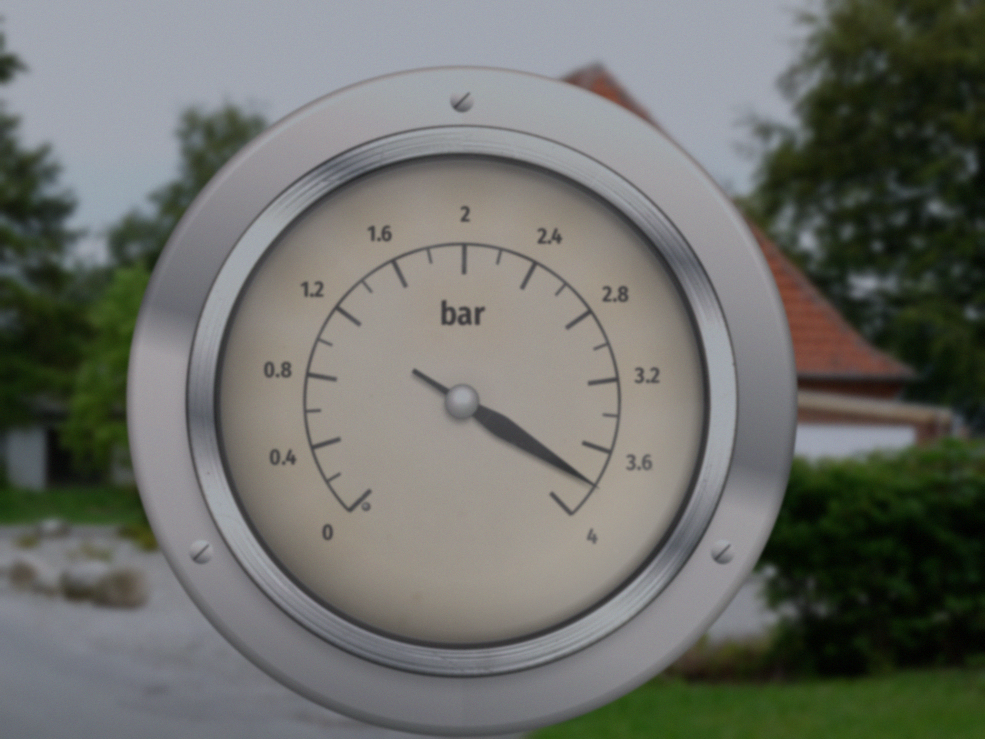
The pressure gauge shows bar 3.8
